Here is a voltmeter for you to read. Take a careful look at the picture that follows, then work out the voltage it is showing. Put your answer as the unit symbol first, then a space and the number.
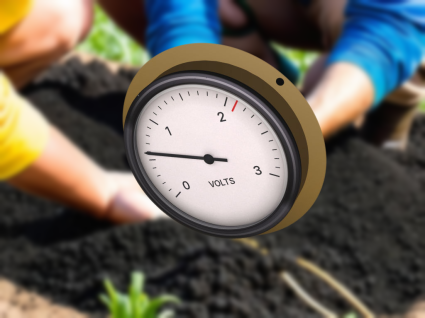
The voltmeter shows V 0.6
